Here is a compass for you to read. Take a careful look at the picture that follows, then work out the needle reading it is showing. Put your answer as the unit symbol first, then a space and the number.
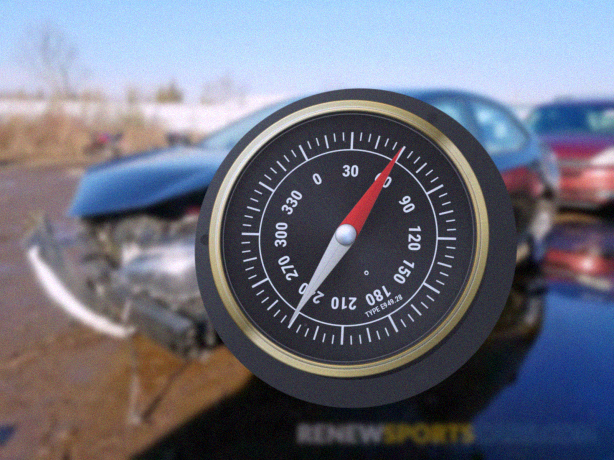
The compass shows ° 60
